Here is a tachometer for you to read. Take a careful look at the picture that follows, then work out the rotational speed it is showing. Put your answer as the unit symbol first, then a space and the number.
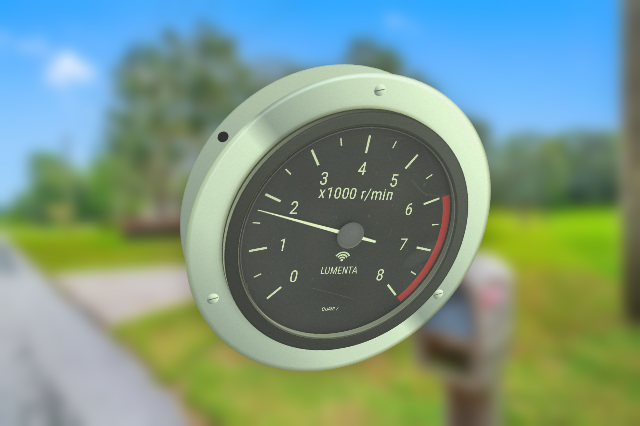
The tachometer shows rpm 1750
